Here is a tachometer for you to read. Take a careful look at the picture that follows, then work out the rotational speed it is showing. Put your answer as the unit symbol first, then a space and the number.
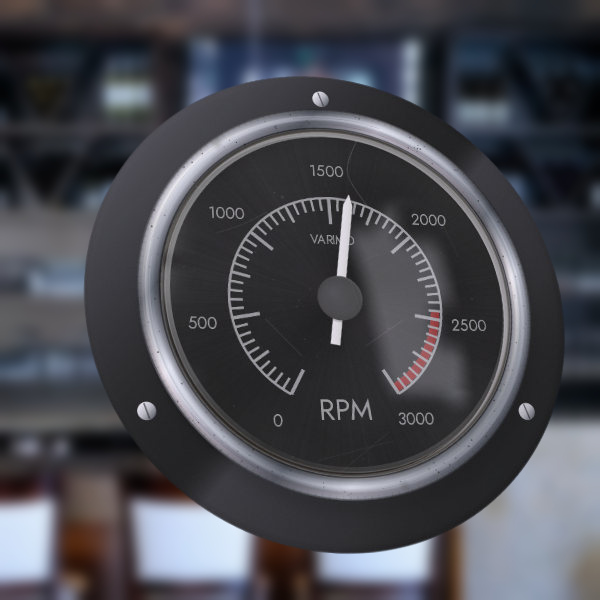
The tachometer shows rpm 1600
